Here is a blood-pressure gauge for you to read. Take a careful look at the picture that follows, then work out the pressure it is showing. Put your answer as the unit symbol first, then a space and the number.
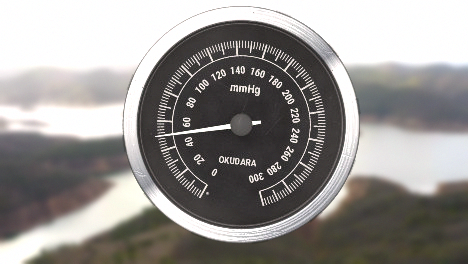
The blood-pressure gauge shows mmHg 50
